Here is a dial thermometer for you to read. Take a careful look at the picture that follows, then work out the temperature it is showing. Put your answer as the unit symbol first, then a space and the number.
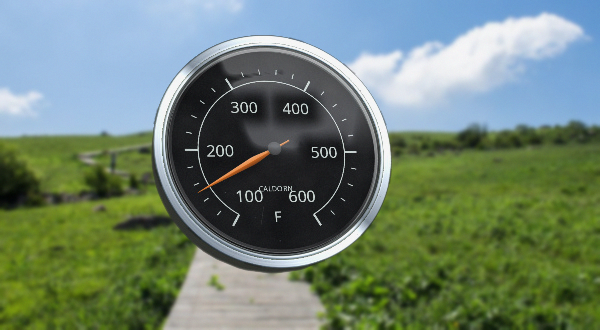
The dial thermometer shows °F 150
